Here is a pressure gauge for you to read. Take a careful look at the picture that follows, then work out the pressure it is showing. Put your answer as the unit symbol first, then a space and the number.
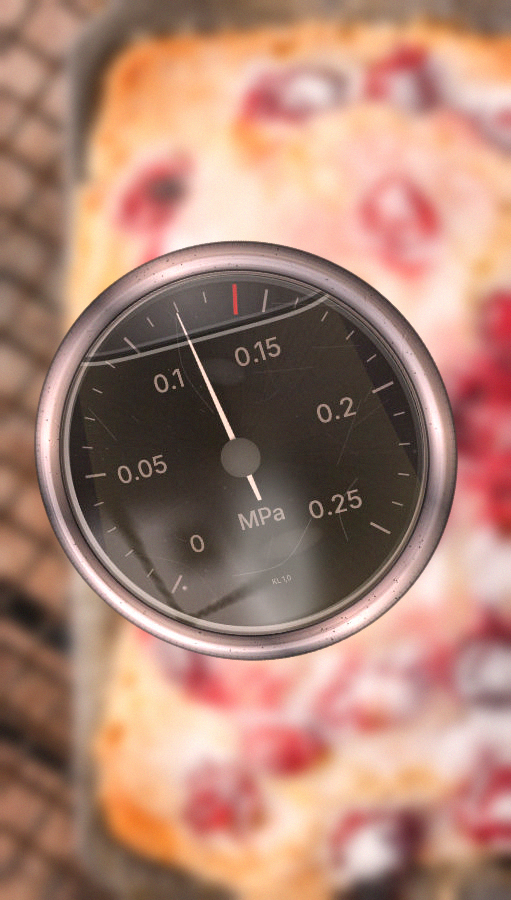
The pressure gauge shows MPa 0.12
